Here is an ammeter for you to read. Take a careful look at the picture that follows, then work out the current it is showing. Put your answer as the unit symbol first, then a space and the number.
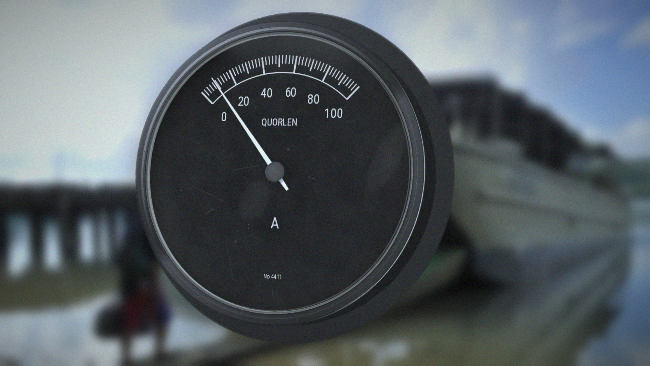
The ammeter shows A 10
